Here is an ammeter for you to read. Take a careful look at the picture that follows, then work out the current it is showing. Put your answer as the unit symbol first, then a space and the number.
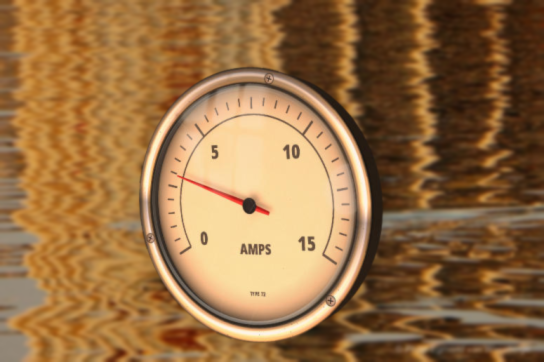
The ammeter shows A 3
